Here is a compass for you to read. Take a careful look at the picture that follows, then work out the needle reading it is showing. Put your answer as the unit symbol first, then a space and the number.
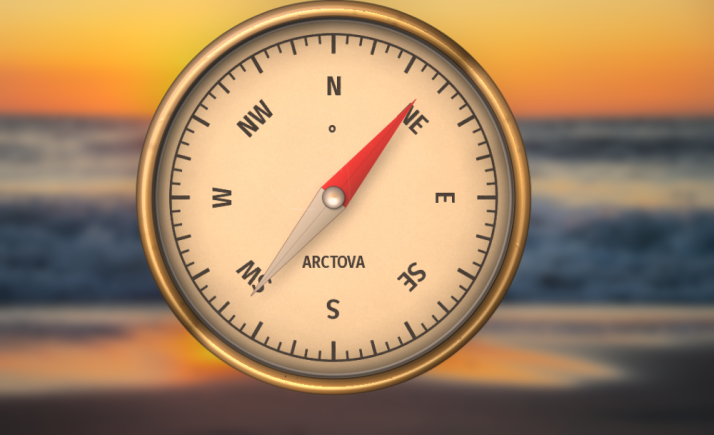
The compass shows ° 40
